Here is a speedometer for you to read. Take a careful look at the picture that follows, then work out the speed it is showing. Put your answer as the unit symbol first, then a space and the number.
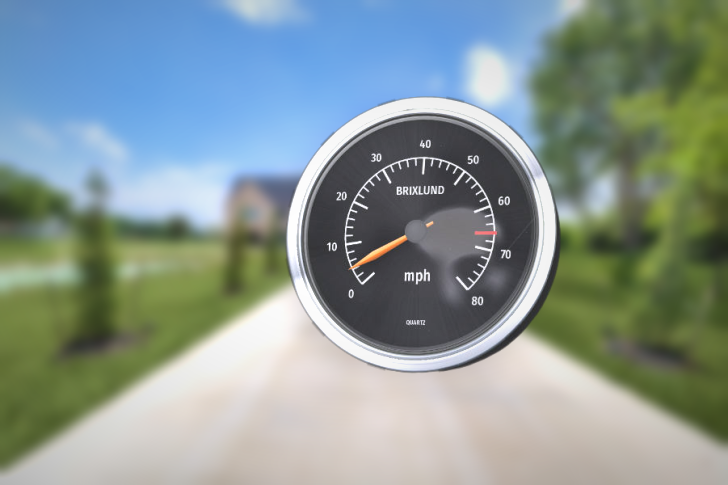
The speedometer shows mph 4
